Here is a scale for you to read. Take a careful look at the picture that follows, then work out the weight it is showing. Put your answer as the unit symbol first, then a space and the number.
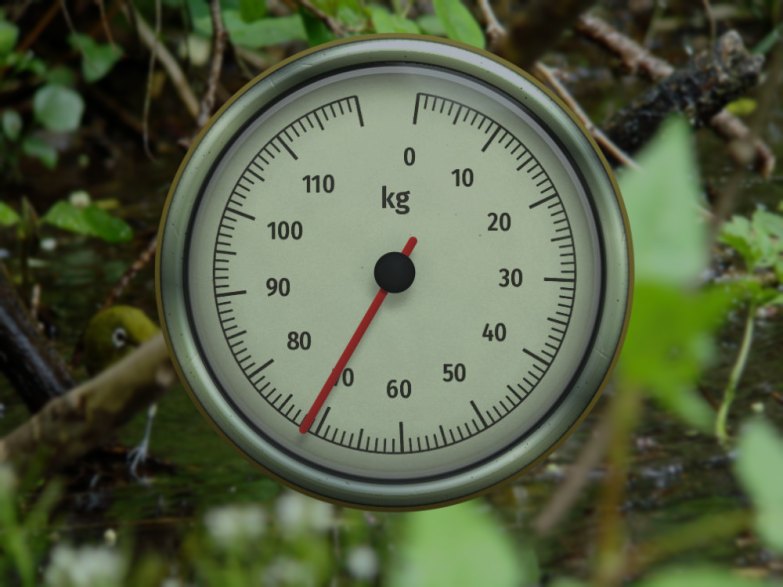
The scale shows kg 71.5
